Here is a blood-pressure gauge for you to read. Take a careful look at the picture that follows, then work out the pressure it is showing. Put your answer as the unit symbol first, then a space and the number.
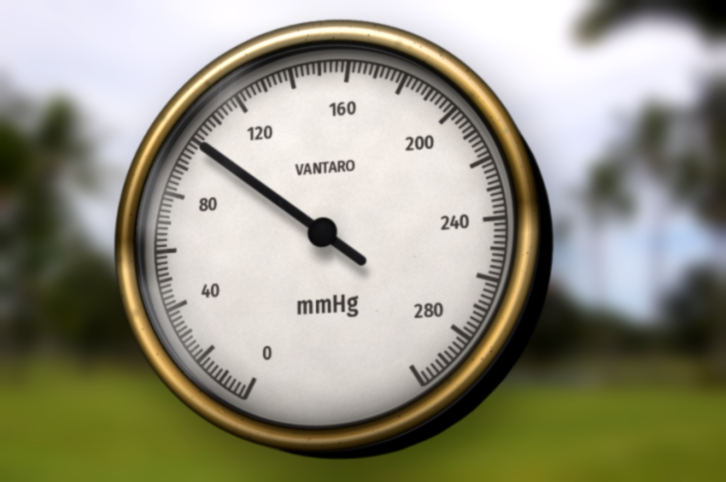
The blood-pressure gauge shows mmHg 100
